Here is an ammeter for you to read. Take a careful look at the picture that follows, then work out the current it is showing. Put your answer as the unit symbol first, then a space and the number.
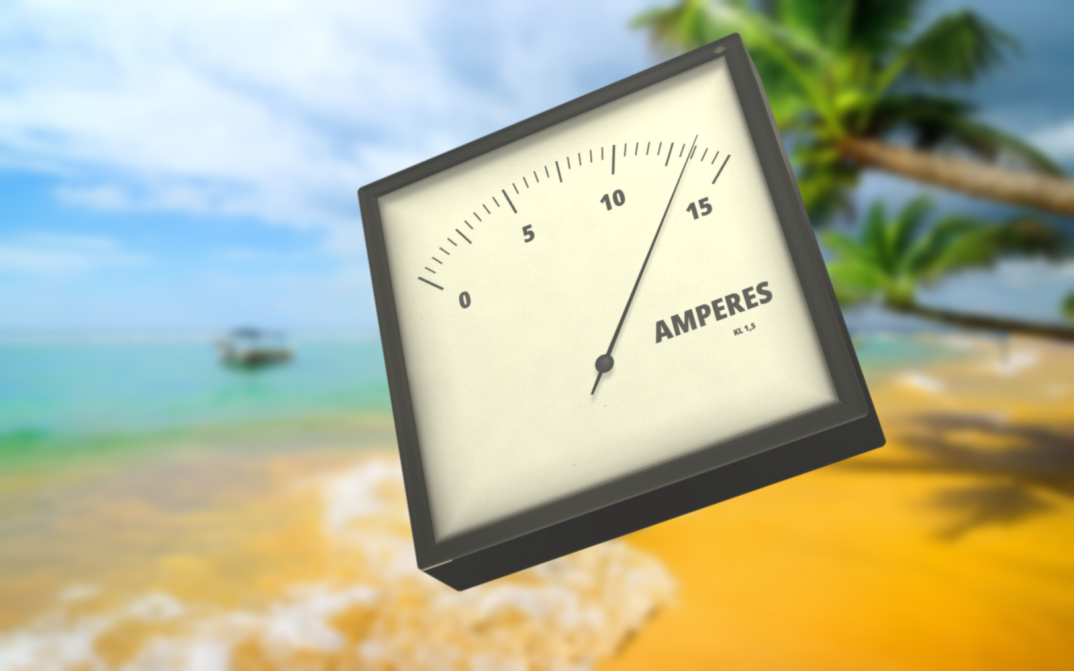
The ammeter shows A 13.5
